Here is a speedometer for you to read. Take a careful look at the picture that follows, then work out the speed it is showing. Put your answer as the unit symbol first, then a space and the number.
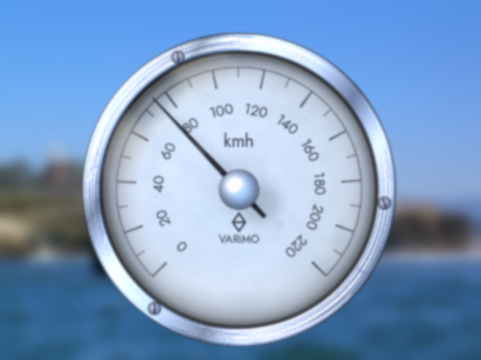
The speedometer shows km/h 75
